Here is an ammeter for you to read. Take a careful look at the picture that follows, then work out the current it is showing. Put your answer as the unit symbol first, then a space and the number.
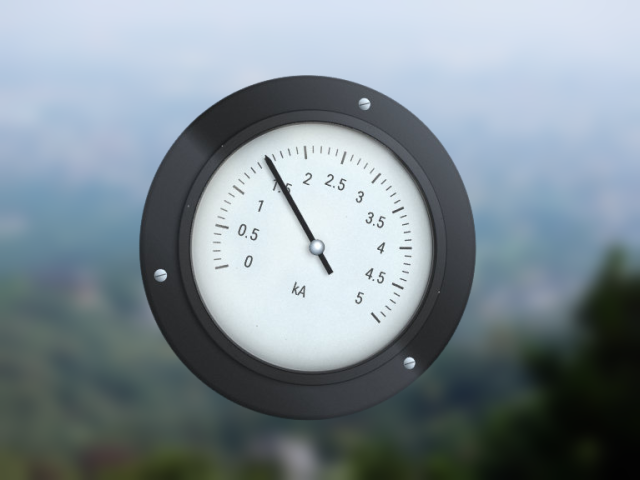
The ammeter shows kA 1.5
